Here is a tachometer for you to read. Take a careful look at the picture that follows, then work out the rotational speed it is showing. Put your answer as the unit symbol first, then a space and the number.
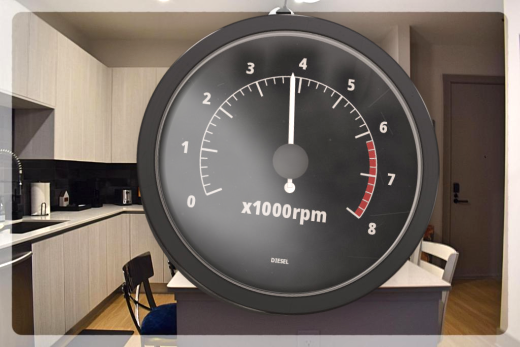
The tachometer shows rpm 3800
